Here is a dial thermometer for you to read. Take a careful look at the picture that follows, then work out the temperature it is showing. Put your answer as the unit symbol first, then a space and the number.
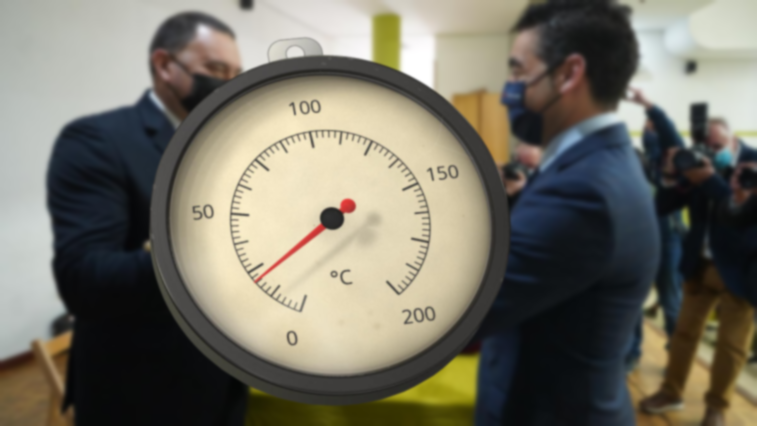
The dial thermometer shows °C 20
